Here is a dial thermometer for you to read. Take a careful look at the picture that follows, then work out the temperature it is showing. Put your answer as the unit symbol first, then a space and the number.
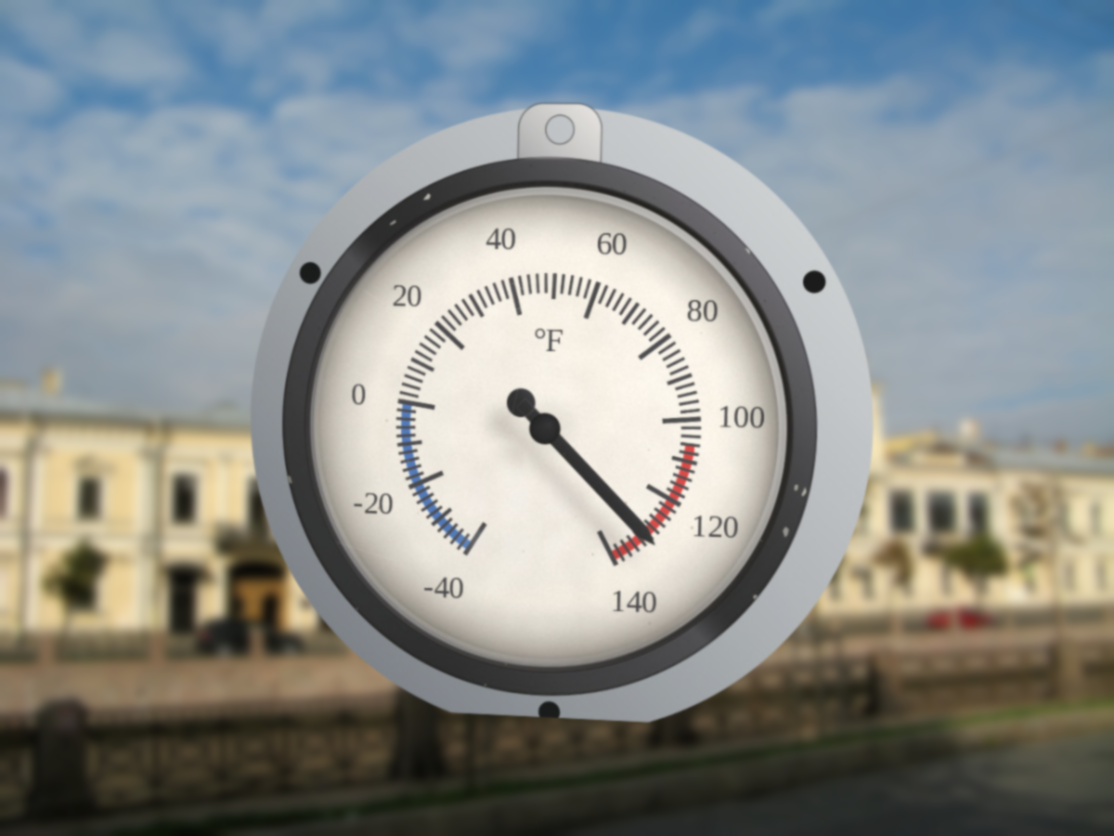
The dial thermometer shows °F 130
